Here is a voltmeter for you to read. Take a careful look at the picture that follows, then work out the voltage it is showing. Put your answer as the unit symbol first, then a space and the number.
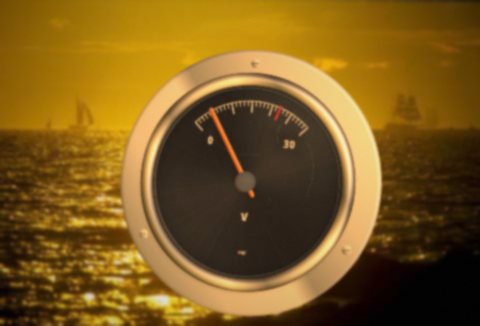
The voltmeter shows V 5
